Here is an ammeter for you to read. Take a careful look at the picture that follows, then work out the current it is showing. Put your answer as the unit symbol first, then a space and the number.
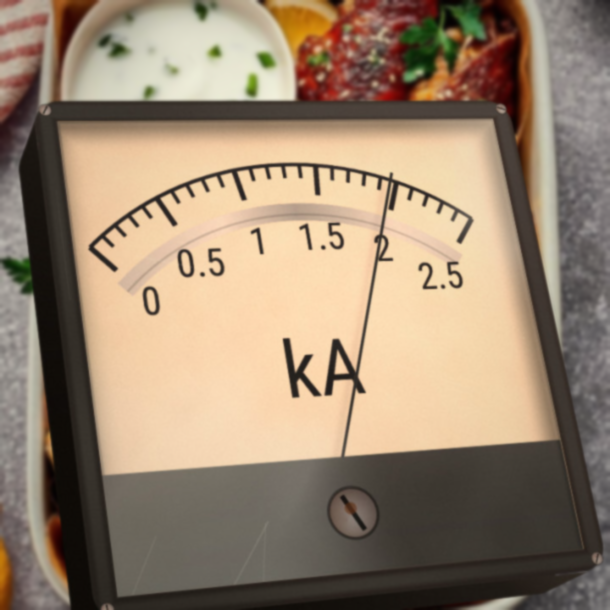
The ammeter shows kA 1.95
